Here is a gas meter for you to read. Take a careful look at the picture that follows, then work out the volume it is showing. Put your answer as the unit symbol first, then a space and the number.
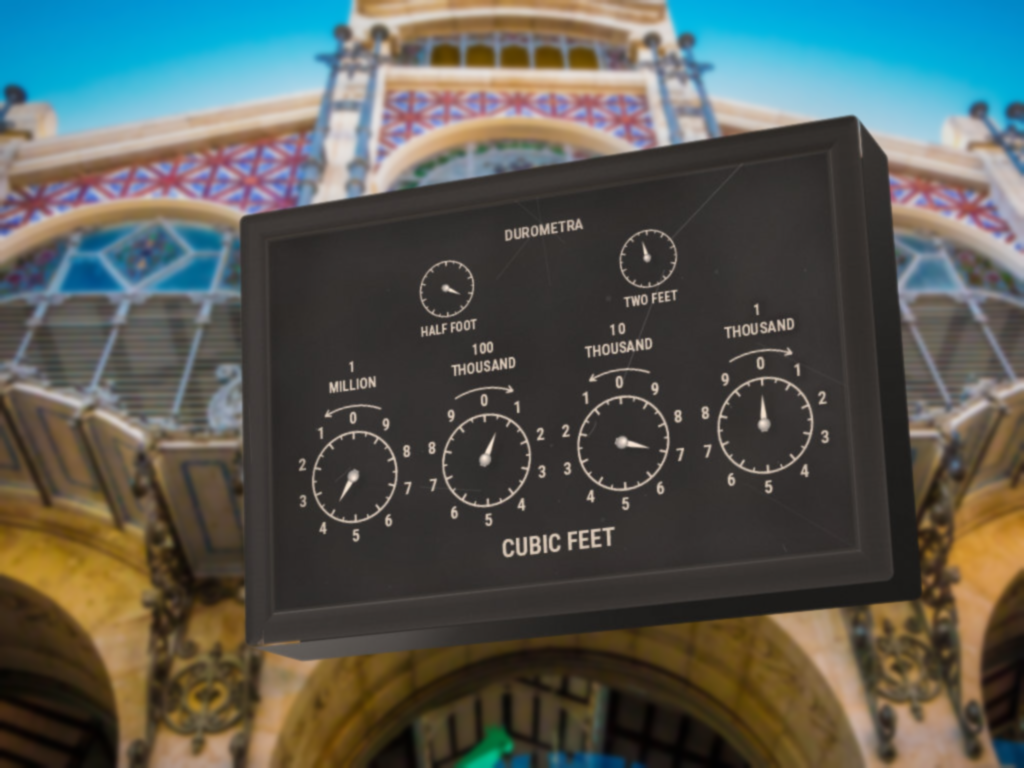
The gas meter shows ft³ 407000
